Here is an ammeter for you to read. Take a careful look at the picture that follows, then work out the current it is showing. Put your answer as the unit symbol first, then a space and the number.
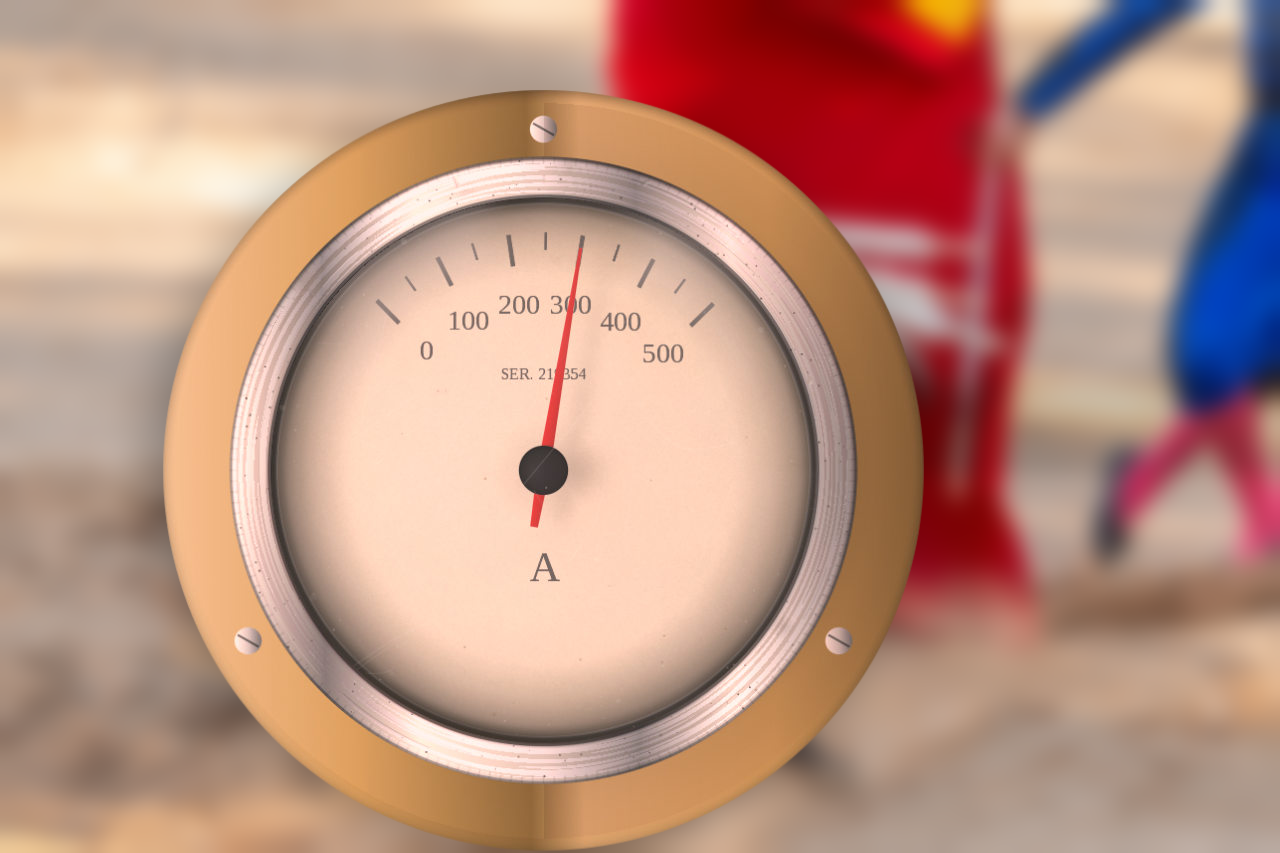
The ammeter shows A 300
